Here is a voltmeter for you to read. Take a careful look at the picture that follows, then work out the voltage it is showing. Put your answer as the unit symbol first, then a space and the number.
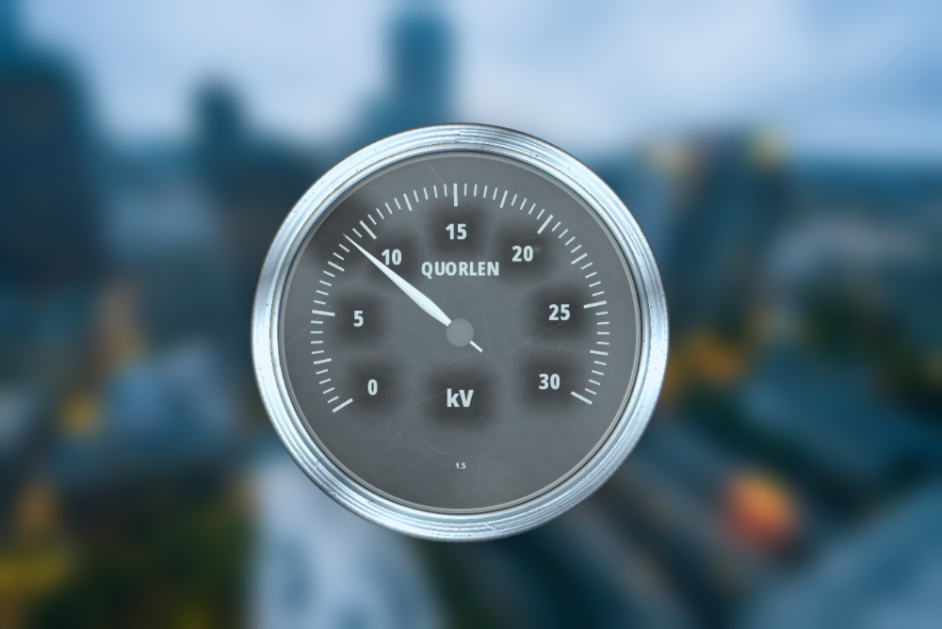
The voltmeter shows kV 9
